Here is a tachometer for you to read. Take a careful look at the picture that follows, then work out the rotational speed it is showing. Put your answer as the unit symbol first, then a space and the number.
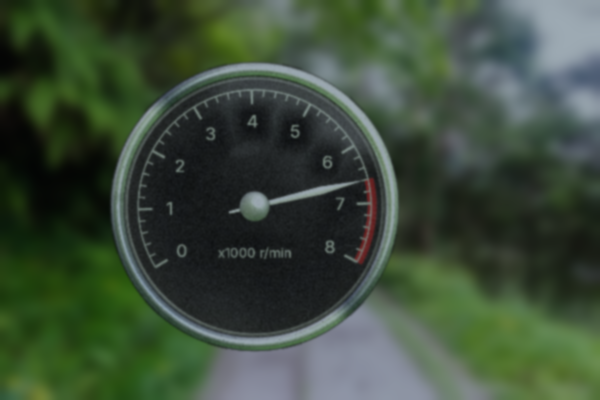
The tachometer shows rpm 6600
